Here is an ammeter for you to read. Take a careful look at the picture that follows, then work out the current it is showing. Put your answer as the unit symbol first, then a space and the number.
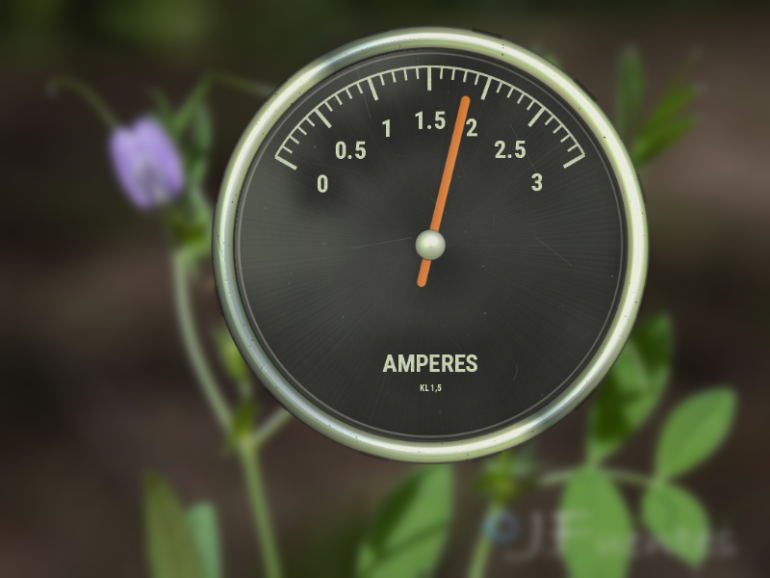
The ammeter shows A 1.85
